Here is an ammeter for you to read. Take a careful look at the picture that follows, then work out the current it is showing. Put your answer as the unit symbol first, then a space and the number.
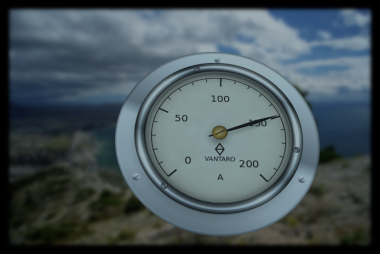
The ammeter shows A 150
